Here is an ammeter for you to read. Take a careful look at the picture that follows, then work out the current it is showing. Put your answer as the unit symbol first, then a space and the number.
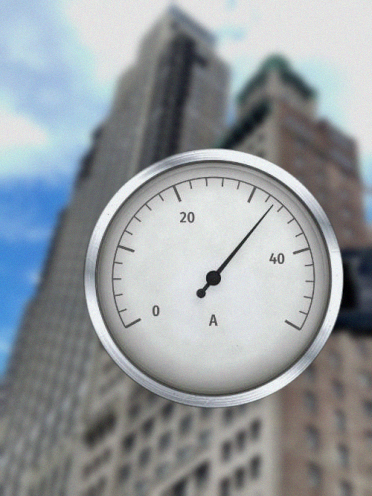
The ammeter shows A 33
